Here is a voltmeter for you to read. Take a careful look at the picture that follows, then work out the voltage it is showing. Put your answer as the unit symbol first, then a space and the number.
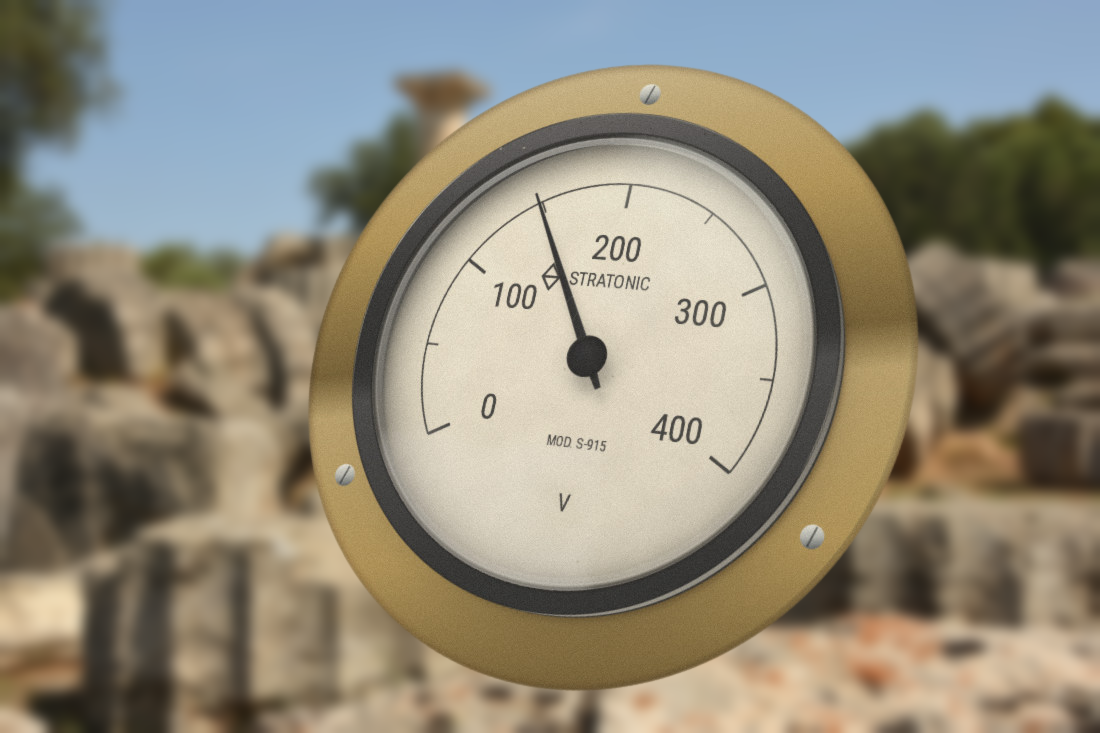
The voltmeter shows V 150
